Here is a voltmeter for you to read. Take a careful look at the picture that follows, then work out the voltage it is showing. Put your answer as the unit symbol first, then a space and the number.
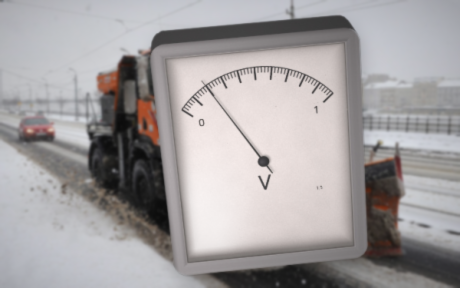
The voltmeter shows V 0.2
